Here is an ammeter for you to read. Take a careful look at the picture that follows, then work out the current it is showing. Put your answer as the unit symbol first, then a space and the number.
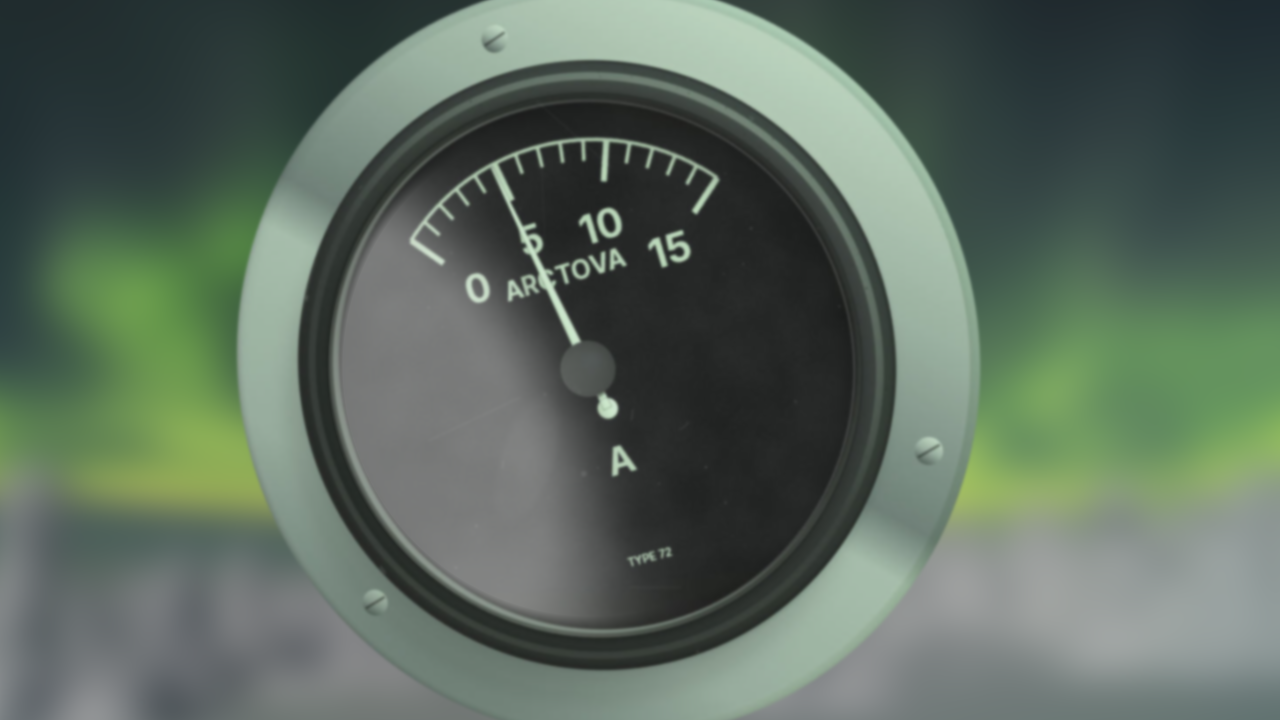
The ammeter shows A 5
